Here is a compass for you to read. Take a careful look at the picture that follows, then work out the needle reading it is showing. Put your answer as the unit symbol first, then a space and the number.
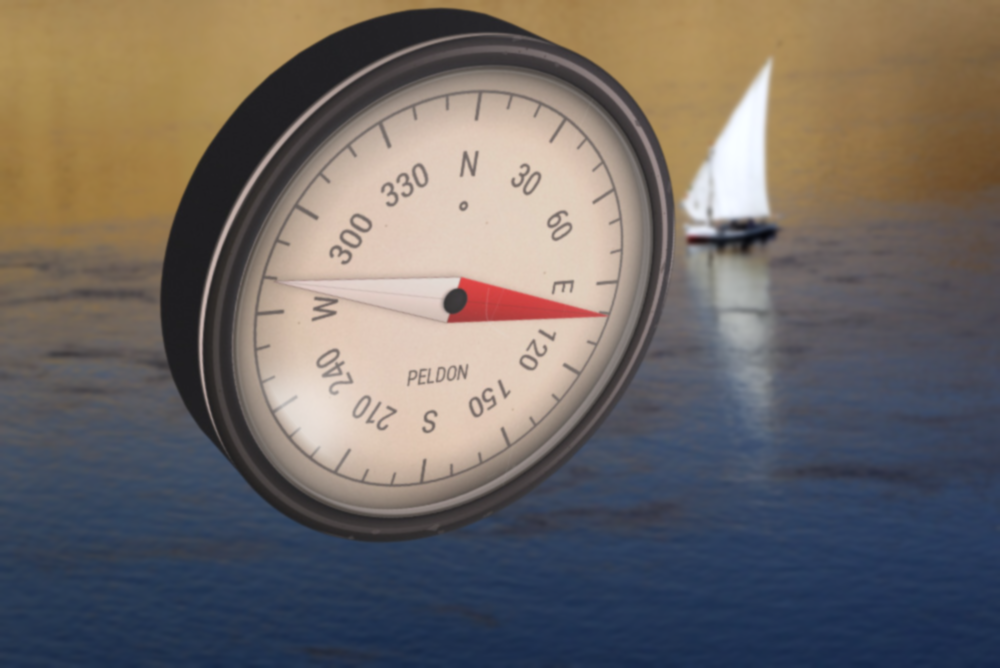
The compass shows ° 100
